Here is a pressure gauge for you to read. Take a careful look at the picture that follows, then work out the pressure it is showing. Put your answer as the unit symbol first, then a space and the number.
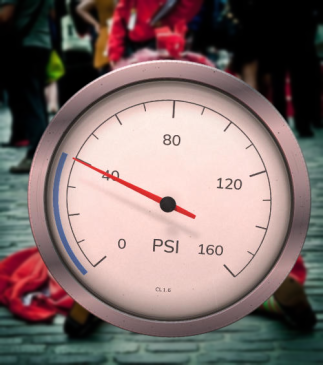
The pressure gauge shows psi 40
